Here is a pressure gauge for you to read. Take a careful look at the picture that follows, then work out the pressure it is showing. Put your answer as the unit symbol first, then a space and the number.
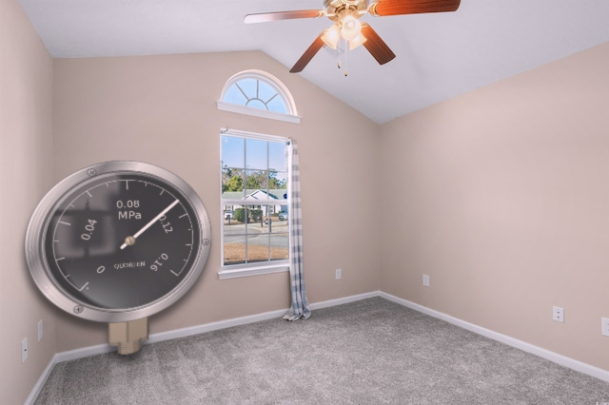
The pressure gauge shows MPa 0.11
